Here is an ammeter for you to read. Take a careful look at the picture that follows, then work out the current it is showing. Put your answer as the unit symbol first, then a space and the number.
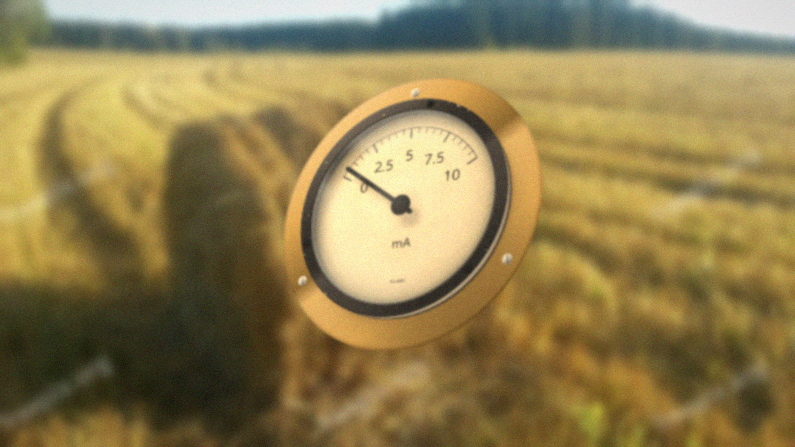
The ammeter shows mA 0.5
